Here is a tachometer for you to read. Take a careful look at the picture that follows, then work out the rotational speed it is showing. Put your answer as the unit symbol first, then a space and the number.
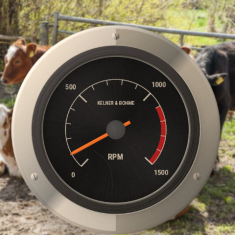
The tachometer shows rpm 100
